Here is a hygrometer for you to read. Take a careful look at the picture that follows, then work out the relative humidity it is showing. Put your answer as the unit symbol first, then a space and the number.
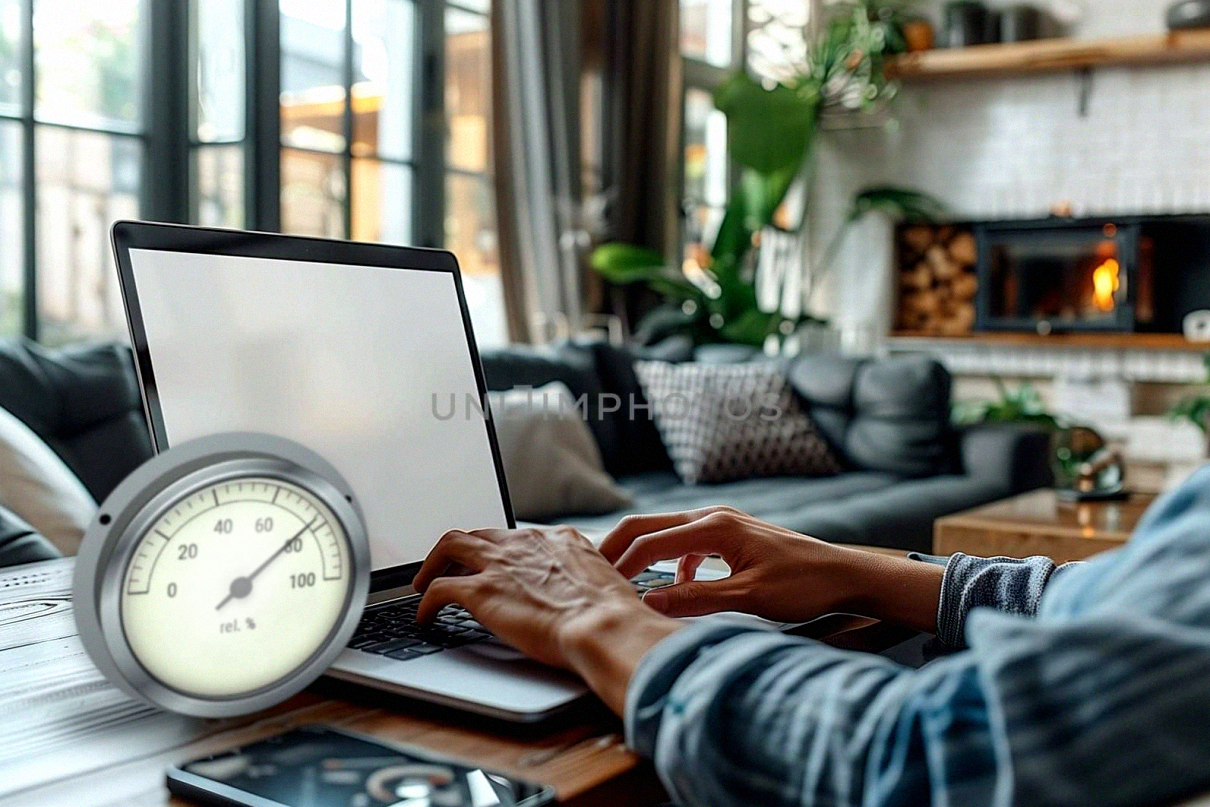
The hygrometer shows % 76
